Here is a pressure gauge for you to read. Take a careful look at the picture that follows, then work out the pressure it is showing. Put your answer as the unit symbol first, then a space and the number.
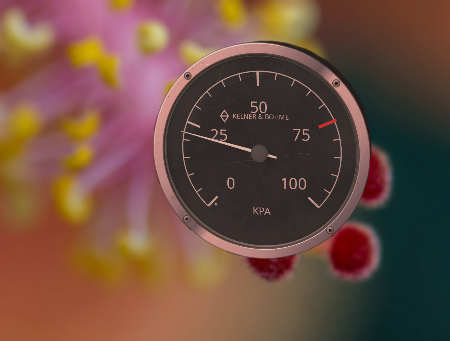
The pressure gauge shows kPa 22.5
